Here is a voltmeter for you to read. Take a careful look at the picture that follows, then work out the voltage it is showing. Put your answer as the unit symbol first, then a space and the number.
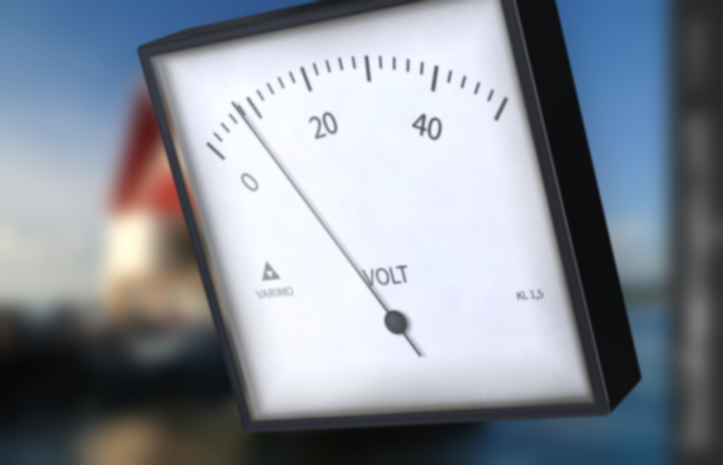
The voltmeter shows V 8
